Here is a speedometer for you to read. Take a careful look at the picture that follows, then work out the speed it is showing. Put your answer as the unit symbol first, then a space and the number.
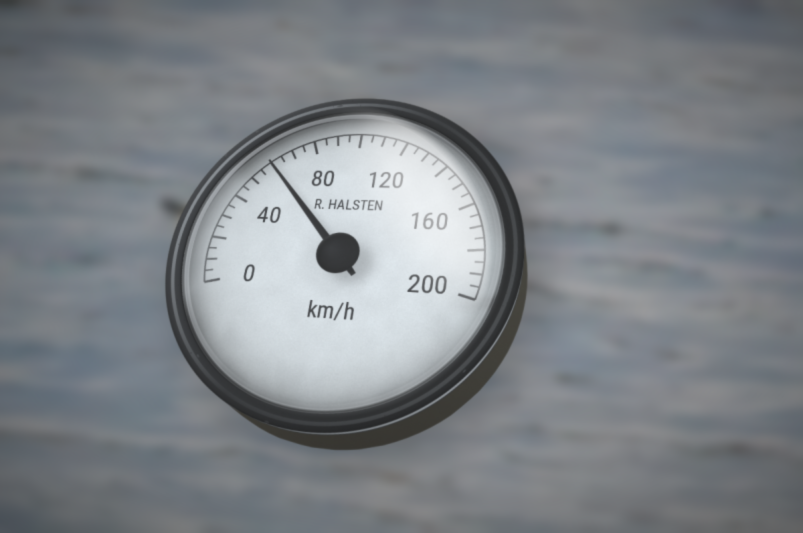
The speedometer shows km/h 60
